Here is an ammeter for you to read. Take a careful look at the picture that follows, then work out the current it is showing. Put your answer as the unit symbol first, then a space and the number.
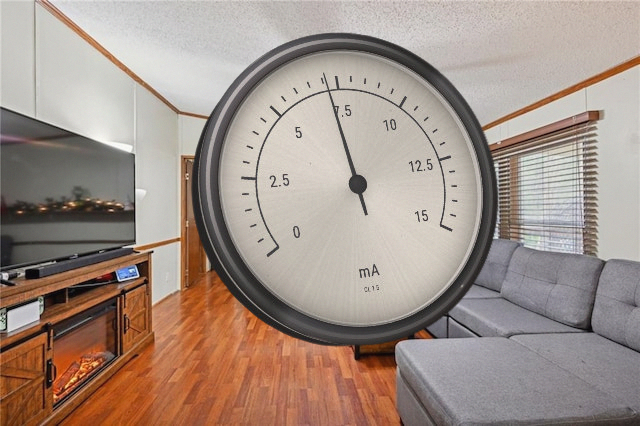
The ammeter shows mA 7
